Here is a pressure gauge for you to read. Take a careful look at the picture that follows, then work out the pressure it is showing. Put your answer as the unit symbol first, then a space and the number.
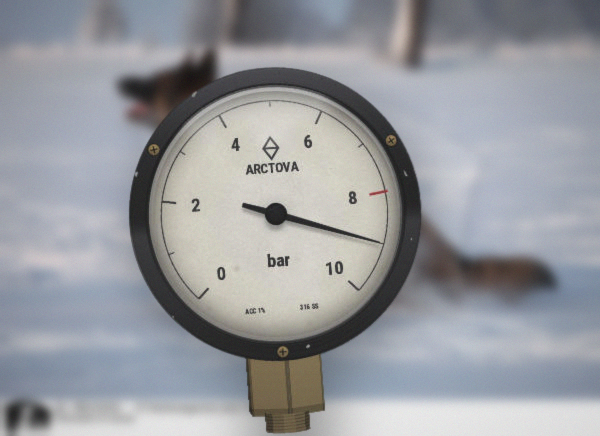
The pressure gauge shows bar 9
